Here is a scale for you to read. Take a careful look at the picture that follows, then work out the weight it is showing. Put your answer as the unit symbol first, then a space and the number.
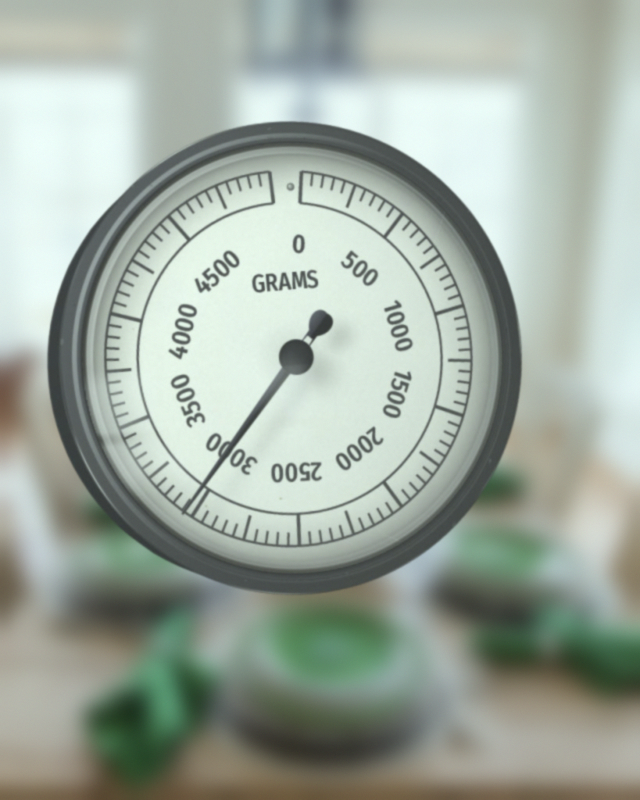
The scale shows g 3050
